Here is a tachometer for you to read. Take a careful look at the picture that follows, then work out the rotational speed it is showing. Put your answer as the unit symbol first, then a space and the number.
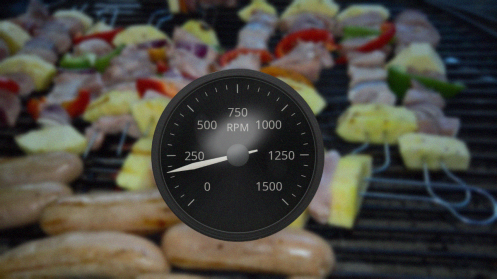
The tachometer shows rpm 175
